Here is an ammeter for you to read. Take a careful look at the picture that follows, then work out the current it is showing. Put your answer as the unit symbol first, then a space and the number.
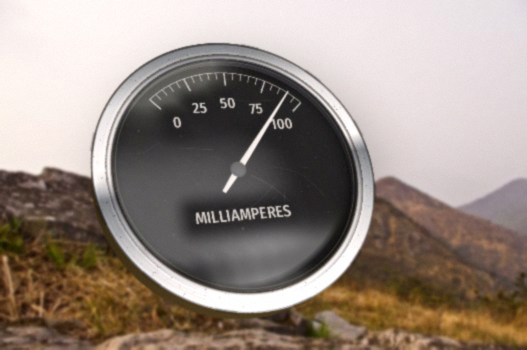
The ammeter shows mA 90
